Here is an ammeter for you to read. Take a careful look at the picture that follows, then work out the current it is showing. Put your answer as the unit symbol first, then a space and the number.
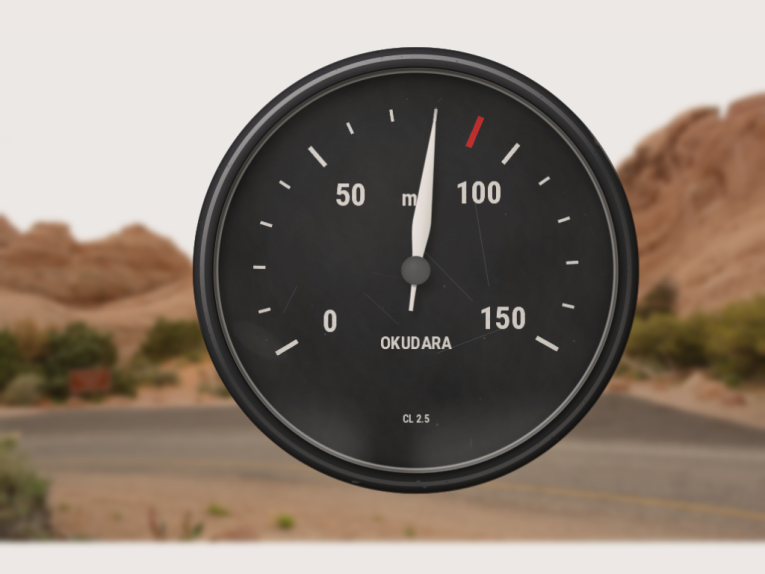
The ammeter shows mA 80
